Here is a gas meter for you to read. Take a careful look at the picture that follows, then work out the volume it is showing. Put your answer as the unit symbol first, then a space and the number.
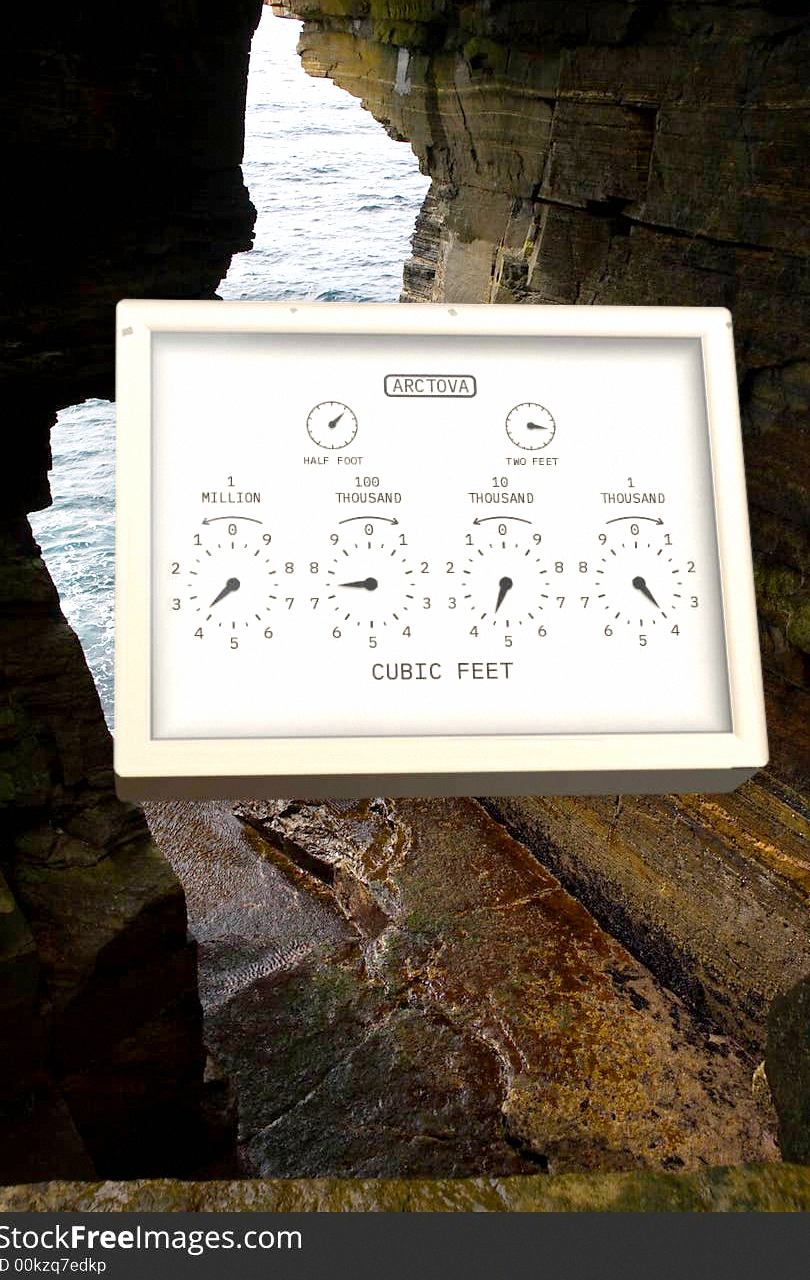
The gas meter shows ft³ 374400
